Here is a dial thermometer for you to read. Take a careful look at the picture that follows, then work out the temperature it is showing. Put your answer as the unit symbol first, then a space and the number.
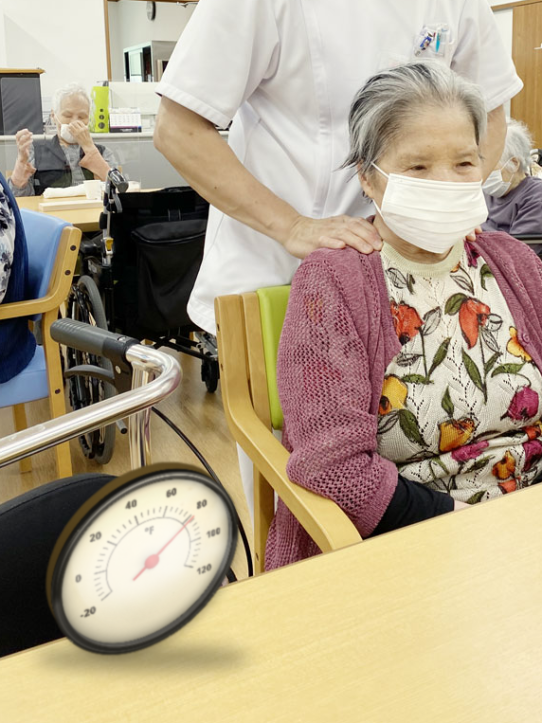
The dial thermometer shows °F 80
